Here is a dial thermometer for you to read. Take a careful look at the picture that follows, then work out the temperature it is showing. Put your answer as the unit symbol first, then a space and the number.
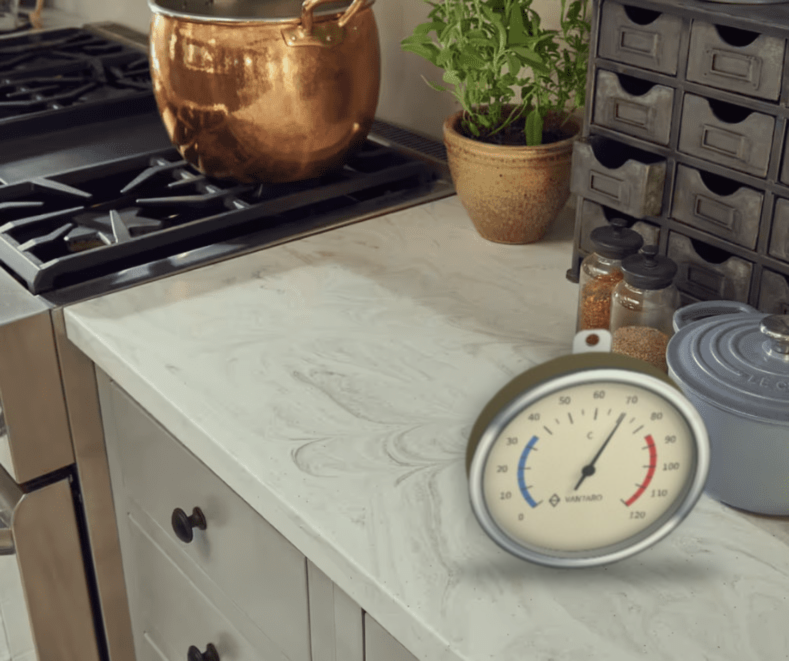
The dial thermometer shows °C 70
